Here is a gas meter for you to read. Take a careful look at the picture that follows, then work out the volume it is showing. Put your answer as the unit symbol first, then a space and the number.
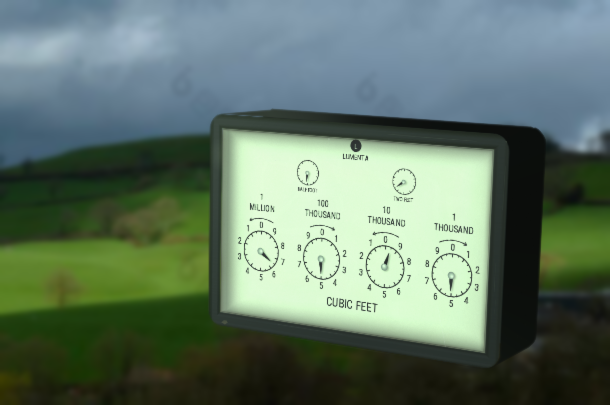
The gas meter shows ft³ 649500
